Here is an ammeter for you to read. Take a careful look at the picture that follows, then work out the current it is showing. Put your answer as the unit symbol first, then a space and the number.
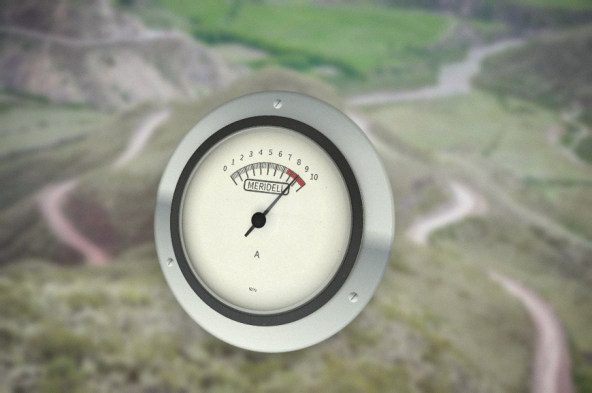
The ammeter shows A 9
